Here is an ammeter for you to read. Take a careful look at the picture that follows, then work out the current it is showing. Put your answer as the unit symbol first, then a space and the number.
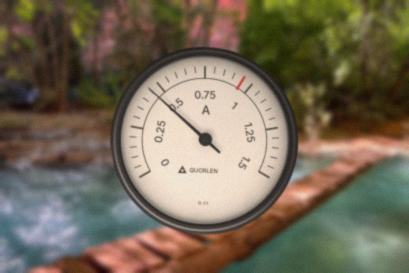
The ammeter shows A 0.45
